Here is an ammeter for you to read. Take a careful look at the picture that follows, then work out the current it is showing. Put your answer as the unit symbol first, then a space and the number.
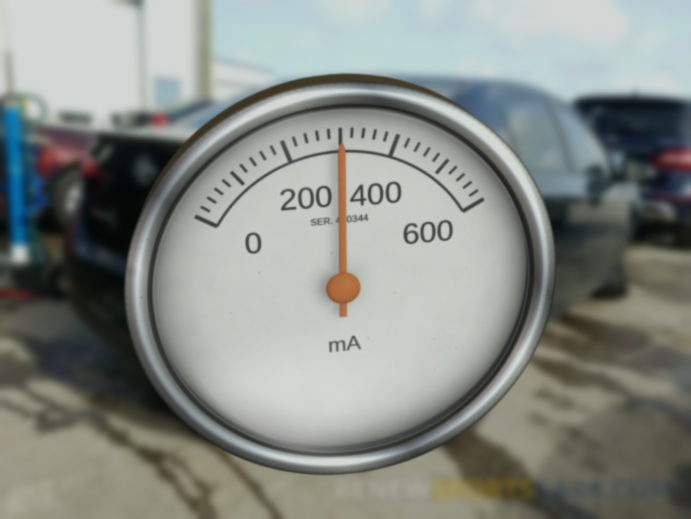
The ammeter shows mA 300
